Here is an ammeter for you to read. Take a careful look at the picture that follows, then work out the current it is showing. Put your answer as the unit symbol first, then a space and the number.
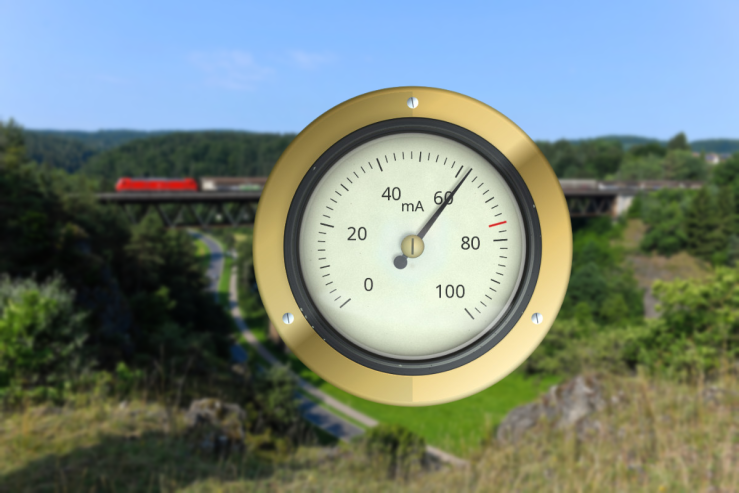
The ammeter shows mA 62
